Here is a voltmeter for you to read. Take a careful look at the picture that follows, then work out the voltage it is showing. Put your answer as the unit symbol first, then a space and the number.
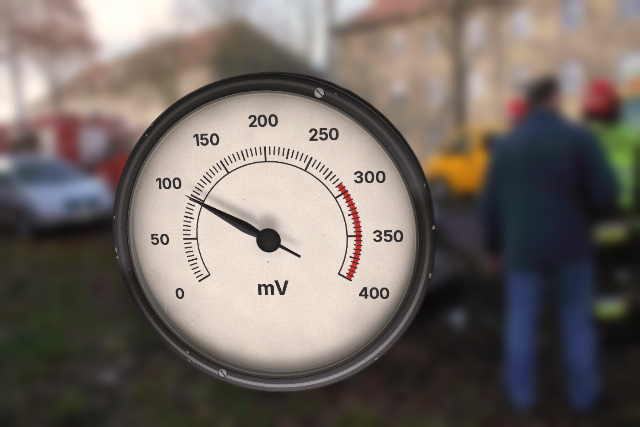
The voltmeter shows mV 100
